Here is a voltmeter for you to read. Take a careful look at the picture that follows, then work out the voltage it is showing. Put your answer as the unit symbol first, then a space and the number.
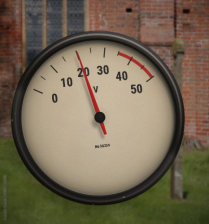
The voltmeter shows V 20
